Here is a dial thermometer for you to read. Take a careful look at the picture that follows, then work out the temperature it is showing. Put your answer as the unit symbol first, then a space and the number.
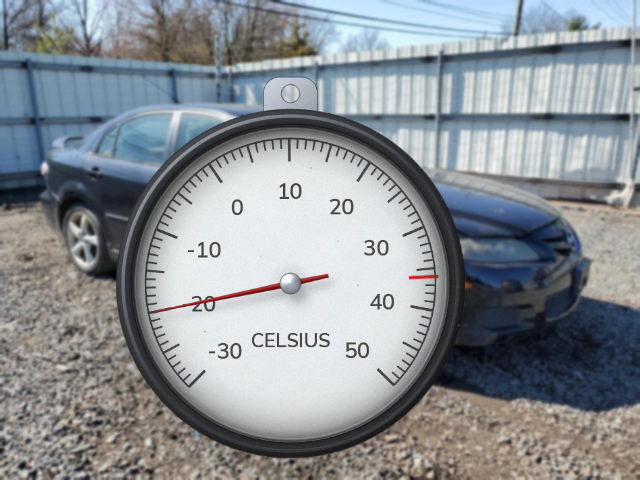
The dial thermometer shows °C -20
